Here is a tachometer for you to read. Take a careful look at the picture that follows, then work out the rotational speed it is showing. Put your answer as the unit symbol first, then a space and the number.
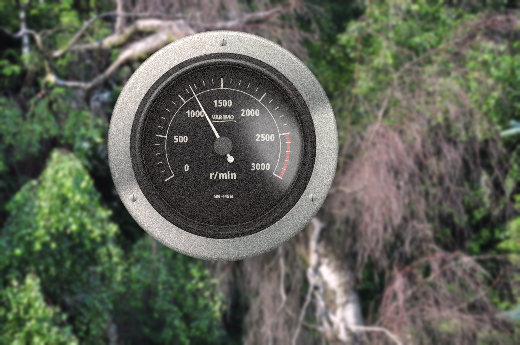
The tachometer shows rpm 1150
